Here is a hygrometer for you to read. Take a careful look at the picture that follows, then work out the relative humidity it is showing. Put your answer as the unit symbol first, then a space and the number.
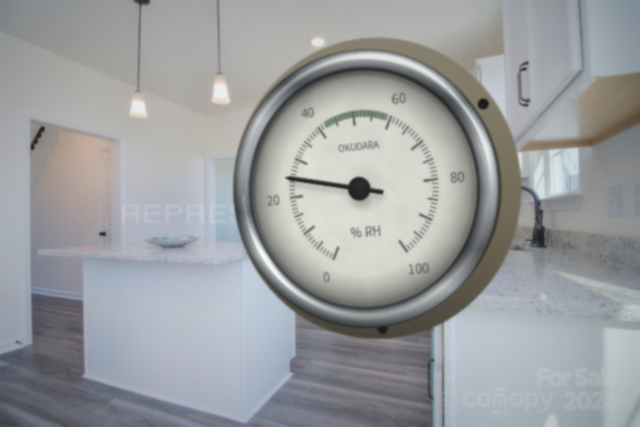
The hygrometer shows % 25
